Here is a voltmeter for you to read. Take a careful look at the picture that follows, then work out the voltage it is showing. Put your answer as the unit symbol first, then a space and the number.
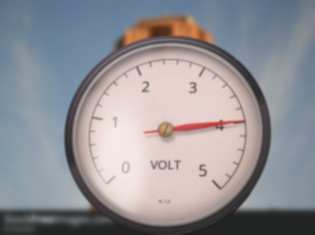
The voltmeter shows V 4
